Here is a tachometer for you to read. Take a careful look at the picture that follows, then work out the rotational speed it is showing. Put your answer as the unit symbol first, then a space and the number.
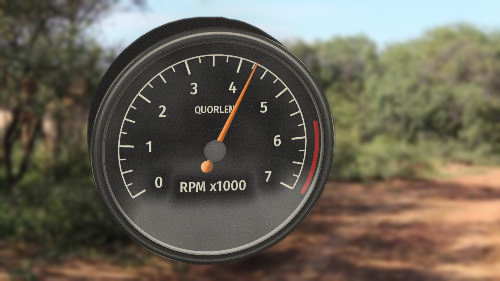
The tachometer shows rpm 4250
